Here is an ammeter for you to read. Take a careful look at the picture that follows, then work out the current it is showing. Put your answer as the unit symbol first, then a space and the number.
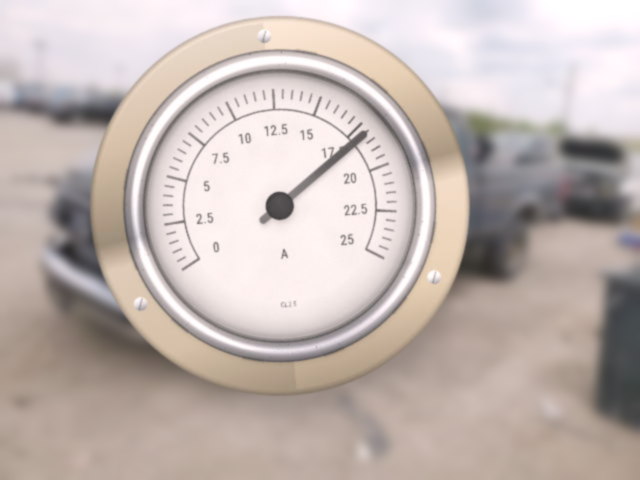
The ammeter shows A 18
